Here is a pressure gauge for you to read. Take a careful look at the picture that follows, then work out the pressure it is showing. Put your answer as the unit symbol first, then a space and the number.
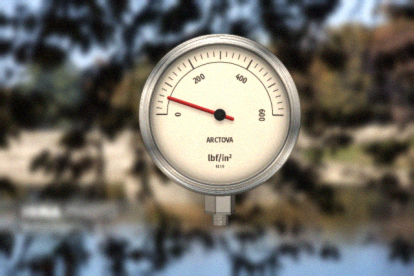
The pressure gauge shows psi 60
